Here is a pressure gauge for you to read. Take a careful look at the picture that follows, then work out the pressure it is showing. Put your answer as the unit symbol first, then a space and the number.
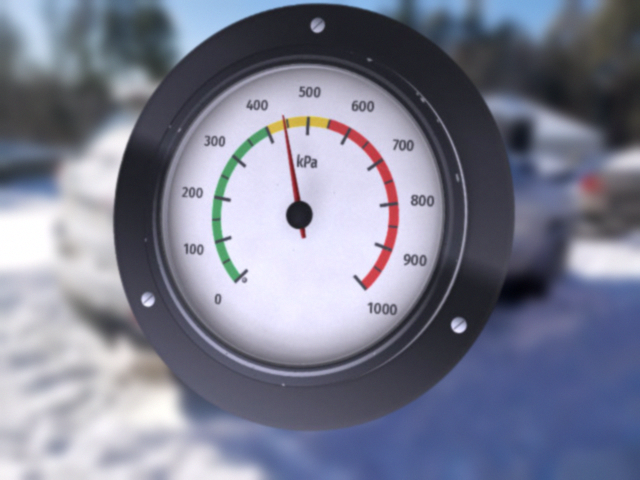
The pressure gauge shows kPa 450
